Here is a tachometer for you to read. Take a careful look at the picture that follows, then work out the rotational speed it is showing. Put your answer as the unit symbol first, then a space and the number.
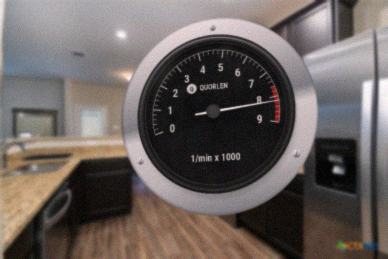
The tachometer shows rpm 8200
